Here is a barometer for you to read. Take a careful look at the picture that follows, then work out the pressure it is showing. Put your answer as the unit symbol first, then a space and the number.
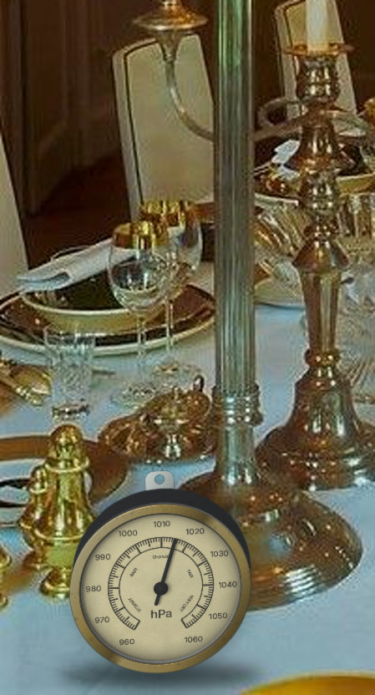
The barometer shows hPa 1015
